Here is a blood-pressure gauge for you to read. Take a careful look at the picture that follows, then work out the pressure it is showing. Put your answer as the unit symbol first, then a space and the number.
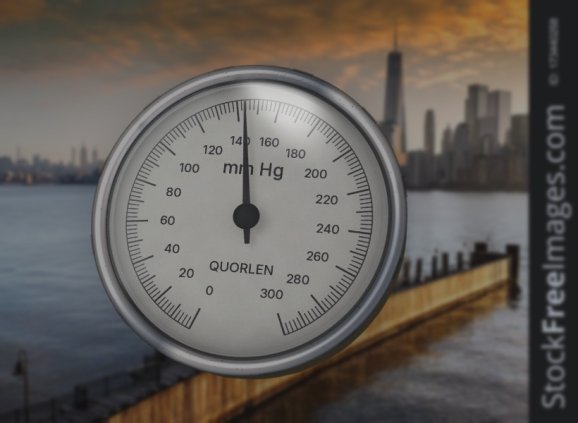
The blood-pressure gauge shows mmHg 144
